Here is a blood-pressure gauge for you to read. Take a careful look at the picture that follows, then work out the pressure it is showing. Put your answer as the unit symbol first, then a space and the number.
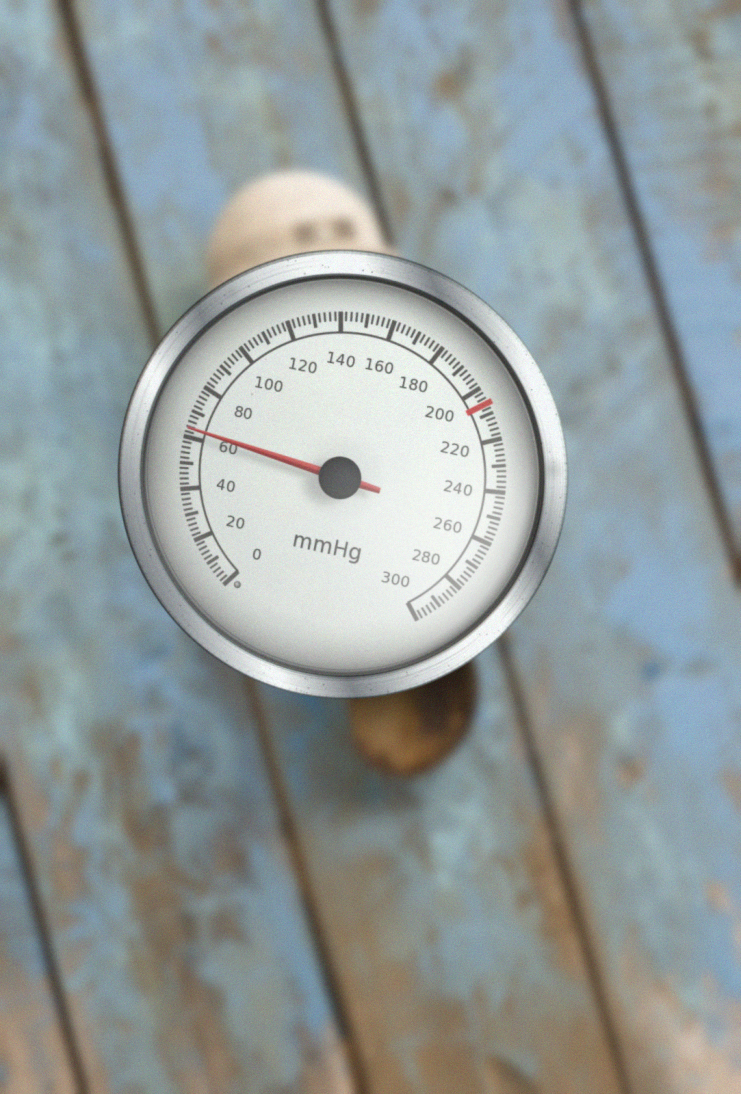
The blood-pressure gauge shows mmHg 64
